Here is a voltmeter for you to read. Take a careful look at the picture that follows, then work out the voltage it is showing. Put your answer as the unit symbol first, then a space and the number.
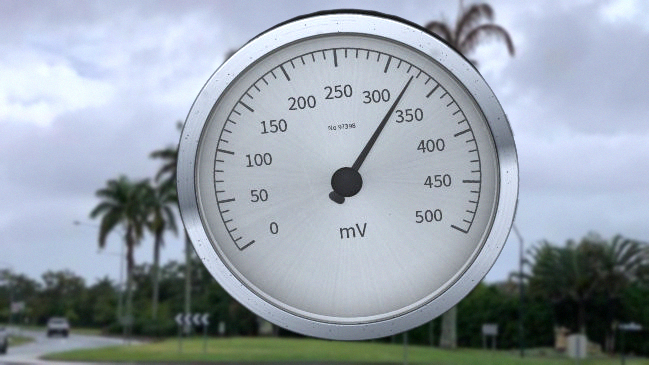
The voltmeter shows mV 325
